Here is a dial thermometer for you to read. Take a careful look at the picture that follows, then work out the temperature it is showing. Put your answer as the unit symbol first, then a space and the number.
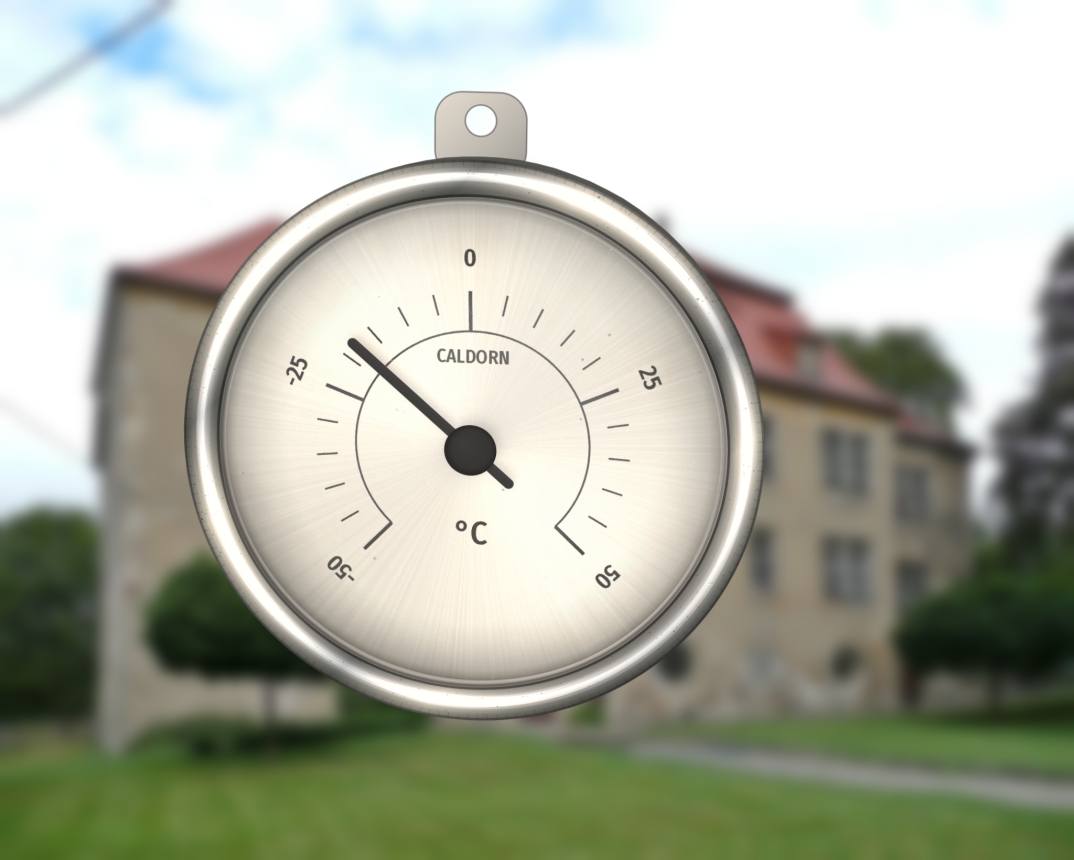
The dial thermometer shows °C -17.5
